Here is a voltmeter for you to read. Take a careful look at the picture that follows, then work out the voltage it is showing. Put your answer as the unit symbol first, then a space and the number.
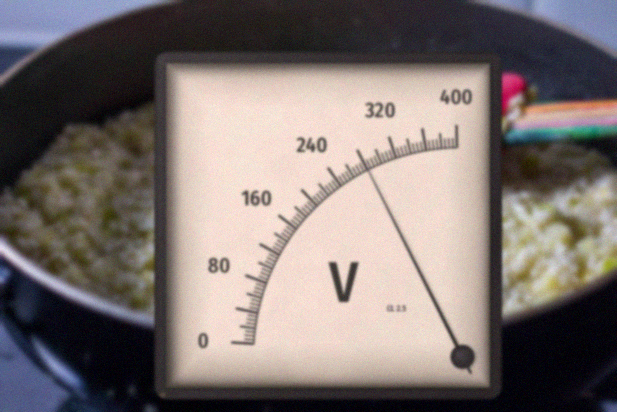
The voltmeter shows V 280
